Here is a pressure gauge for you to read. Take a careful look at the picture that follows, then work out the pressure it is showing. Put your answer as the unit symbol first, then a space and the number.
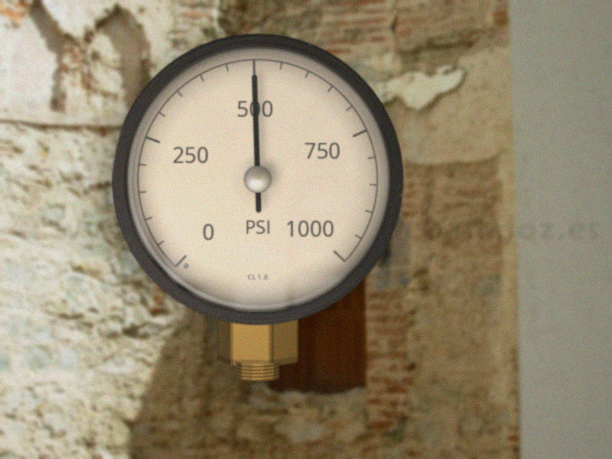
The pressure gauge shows psi 500
